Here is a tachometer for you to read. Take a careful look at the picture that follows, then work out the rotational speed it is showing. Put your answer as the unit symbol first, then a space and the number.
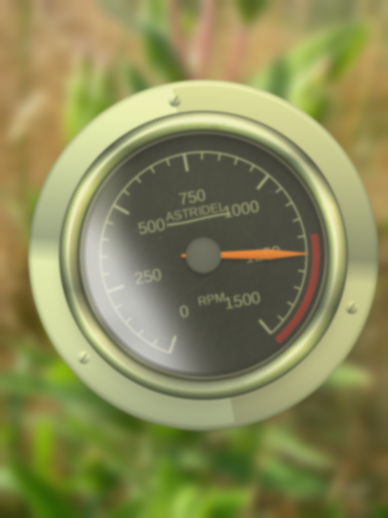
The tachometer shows rpm 1250
